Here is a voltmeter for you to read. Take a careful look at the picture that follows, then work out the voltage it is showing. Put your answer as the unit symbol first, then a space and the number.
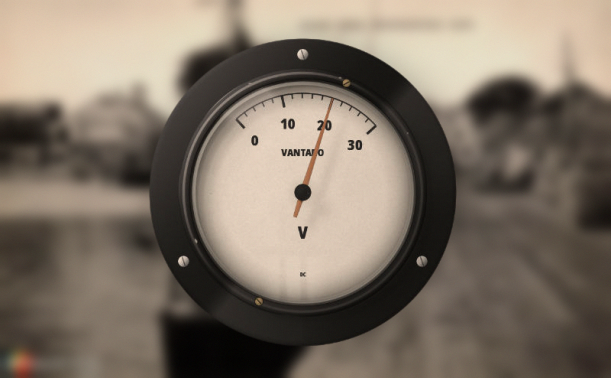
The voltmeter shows V 20
